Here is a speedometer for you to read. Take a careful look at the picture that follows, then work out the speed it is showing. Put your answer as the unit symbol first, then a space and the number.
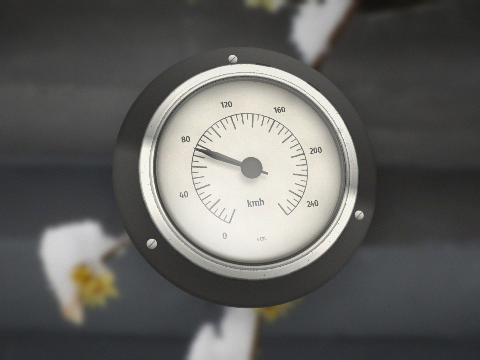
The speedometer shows km/h 75
